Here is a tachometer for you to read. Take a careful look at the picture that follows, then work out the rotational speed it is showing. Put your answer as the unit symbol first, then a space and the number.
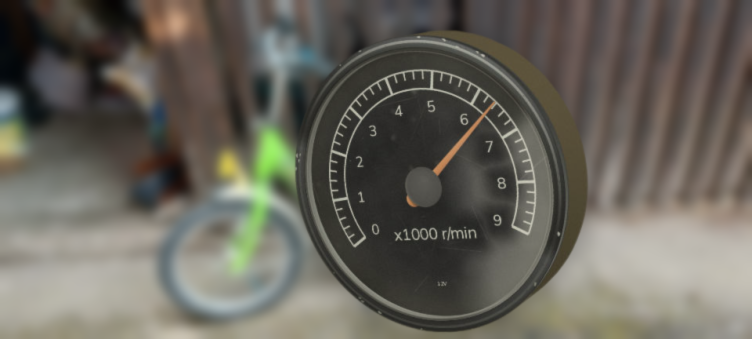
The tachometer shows rpm 6400
